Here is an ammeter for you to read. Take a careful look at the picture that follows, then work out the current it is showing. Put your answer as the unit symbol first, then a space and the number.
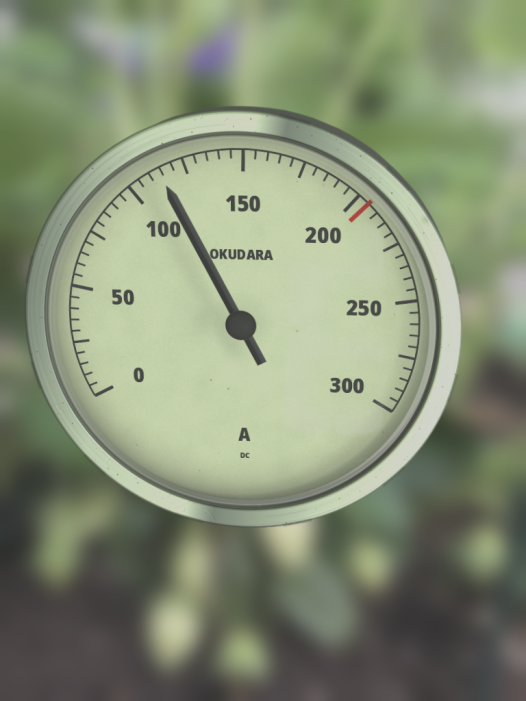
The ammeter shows A 115
